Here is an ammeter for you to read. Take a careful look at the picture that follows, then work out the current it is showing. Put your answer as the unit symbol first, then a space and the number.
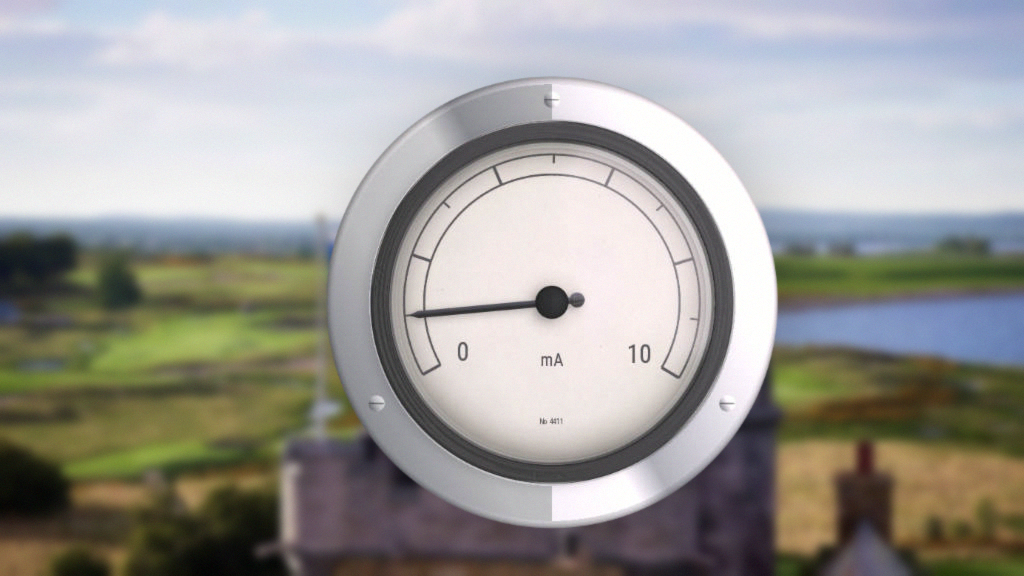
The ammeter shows mA 1
